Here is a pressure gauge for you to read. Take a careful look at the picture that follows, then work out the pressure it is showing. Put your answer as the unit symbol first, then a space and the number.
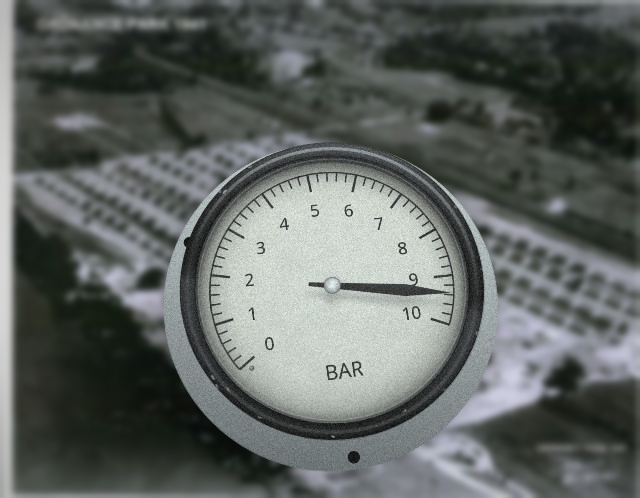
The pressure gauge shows bar 9.4
